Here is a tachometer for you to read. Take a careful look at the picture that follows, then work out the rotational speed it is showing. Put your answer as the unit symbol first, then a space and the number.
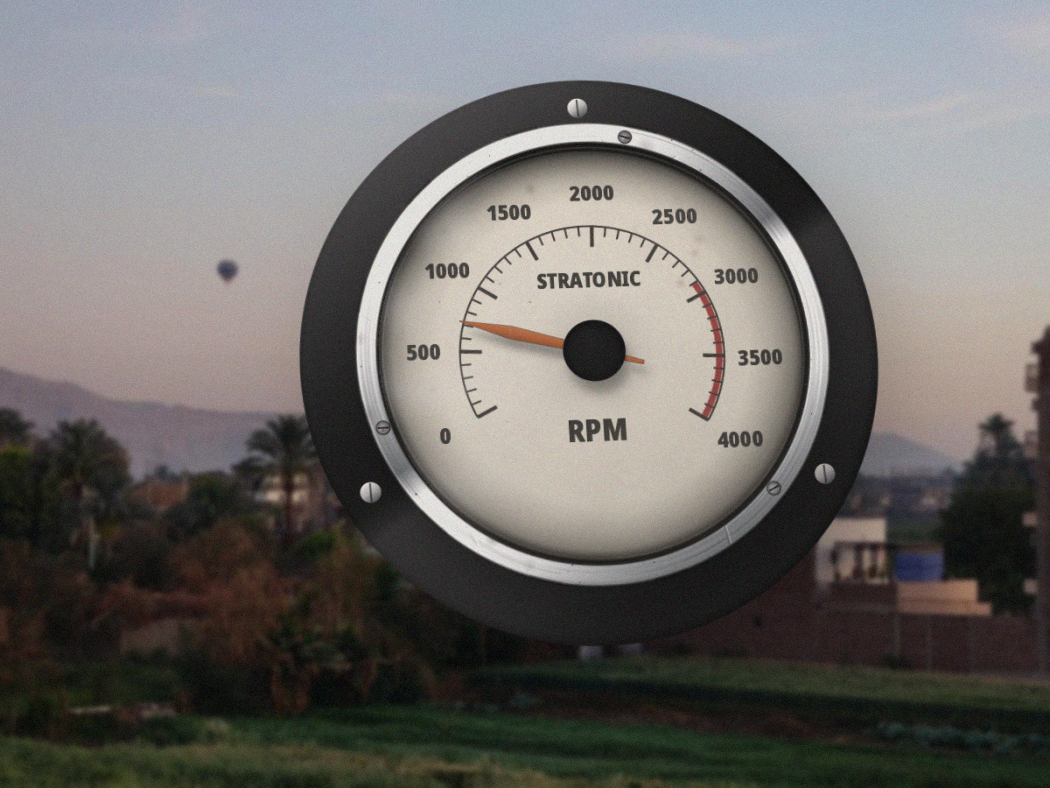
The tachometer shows rpm 700
